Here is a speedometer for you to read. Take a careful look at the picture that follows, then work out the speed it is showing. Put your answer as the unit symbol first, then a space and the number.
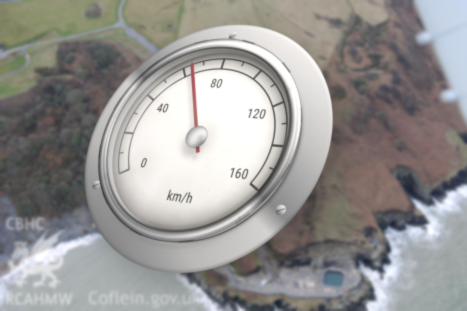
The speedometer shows km/h 65
